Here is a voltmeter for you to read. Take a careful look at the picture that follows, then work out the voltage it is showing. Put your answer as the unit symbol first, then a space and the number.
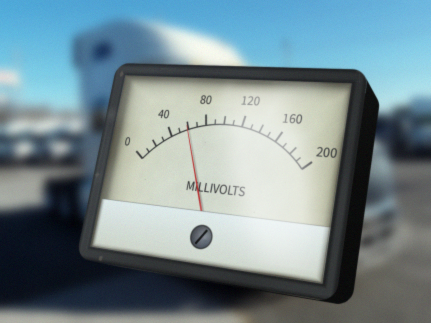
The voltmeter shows mV 60
